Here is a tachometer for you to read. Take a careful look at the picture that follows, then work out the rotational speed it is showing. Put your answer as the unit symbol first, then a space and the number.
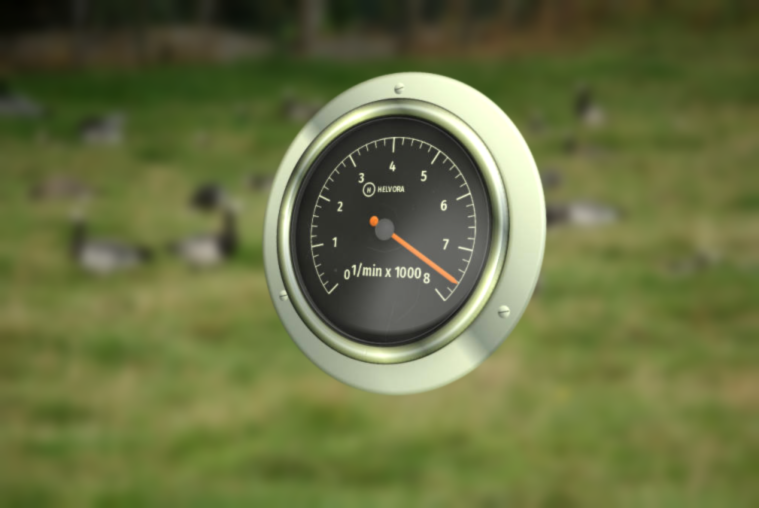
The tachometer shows rpm 7600
